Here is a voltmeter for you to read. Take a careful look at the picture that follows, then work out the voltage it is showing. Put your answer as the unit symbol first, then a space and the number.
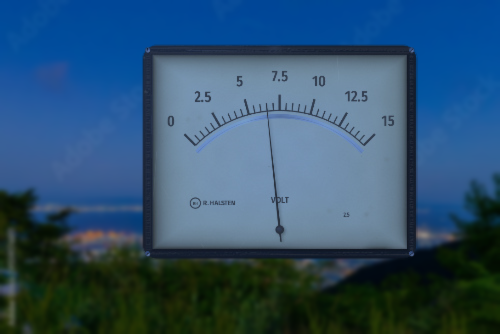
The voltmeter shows V 6.5
